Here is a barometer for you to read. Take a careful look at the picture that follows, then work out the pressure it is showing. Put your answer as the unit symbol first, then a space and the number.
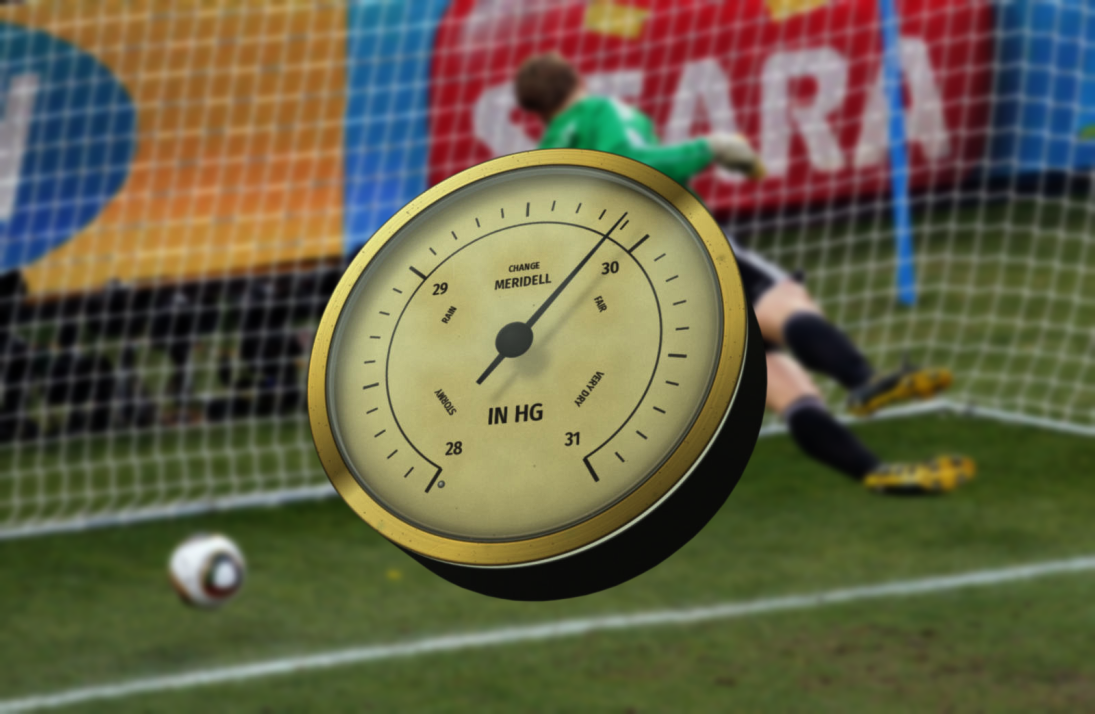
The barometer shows inHg 29.9
